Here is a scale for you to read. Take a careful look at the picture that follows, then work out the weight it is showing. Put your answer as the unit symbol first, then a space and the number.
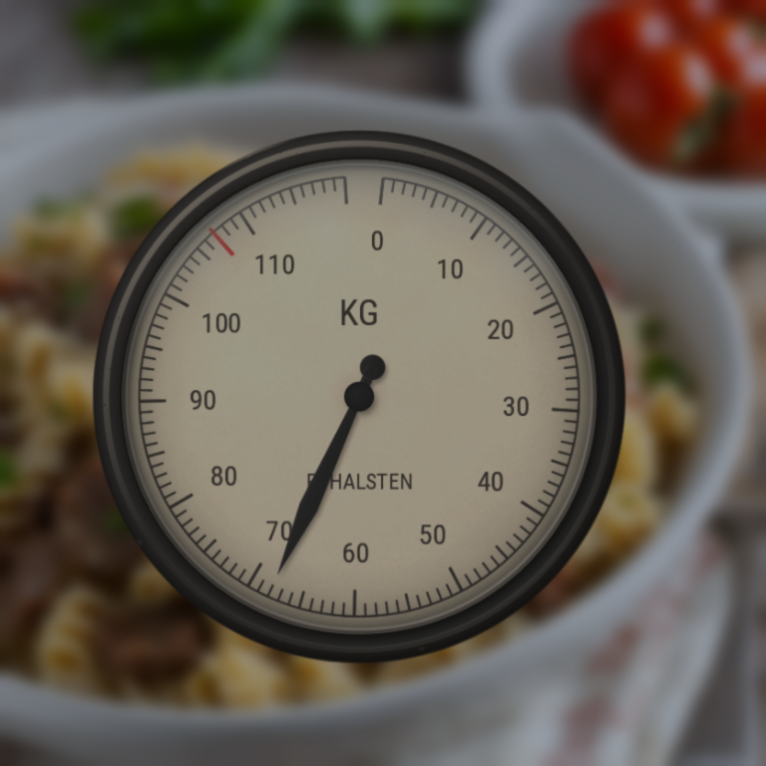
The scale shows kg 68
